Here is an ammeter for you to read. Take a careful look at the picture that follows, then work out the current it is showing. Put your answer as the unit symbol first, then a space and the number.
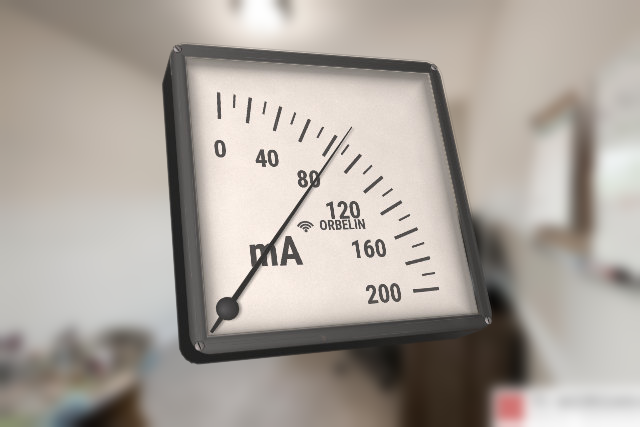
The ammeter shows mA 85
